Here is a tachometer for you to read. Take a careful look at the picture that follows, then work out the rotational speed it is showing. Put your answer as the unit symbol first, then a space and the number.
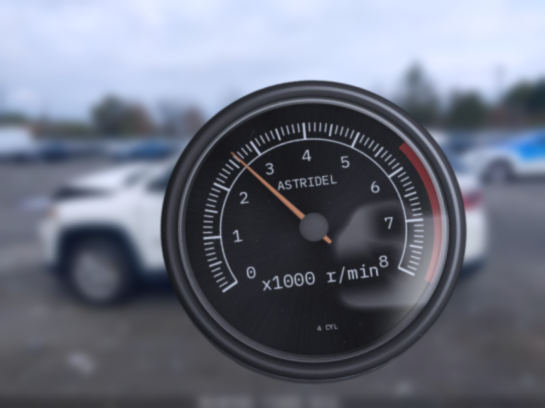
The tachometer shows rpm 2600
